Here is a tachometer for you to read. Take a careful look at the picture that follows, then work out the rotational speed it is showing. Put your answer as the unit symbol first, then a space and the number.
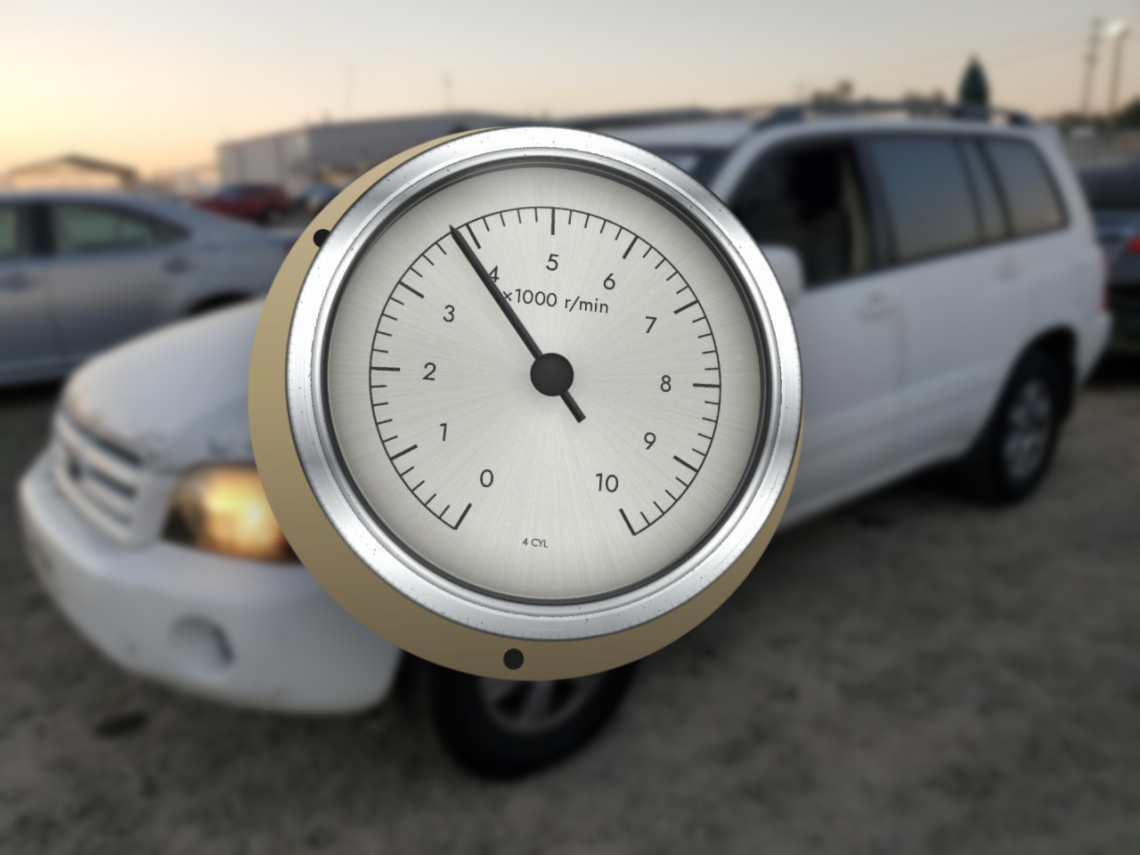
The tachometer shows rpm 3800
